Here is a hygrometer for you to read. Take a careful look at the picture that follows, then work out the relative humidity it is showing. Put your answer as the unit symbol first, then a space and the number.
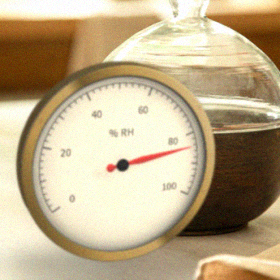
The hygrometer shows % 84
